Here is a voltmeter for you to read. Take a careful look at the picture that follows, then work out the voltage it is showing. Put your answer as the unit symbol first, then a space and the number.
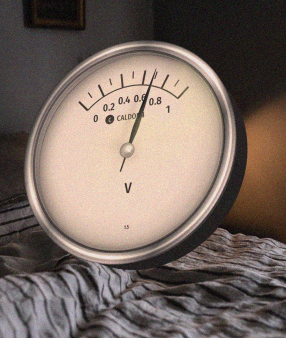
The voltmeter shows V 0.7
